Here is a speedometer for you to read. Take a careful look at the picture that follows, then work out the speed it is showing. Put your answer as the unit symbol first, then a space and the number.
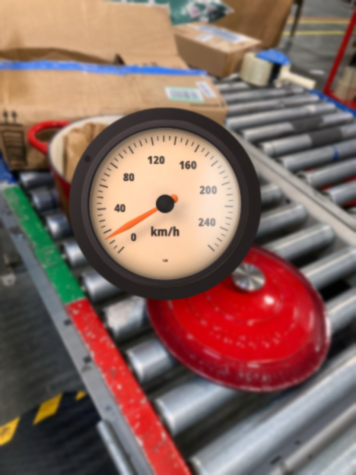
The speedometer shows km/h 15
